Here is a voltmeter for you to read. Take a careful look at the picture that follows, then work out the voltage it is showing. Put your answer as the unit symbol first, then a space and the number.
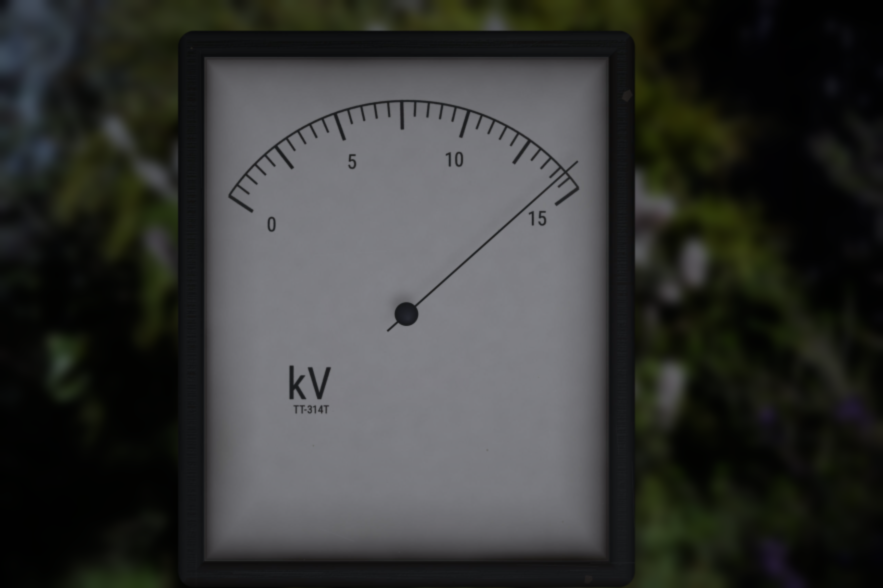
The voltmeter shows kV 14.25
